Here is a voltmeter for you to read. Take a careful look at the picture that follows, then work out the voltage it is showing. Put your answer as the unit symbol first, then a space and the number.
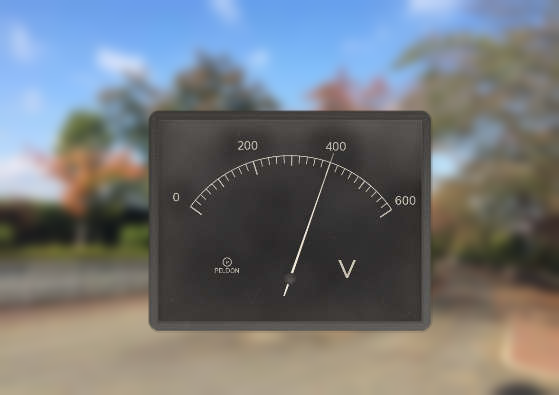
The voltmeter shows V 400
